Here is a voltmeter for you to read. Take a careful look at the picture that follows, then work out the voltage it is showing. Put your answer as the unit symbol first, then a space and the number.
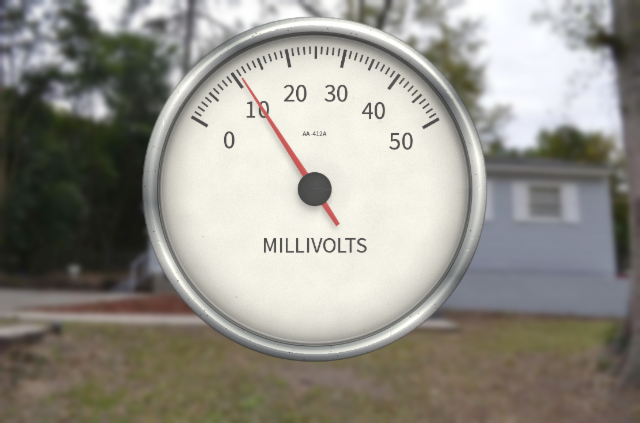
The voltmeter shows mV 11
